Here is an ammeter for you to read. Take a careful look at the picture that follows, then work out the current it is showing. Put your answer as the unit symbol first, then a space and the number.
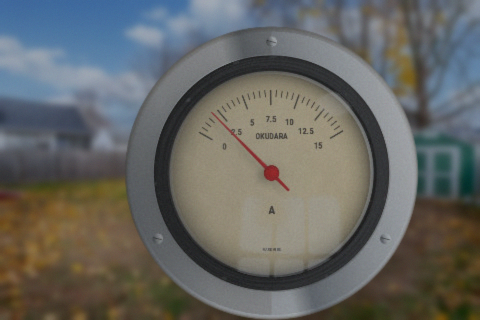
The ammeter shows A 2
